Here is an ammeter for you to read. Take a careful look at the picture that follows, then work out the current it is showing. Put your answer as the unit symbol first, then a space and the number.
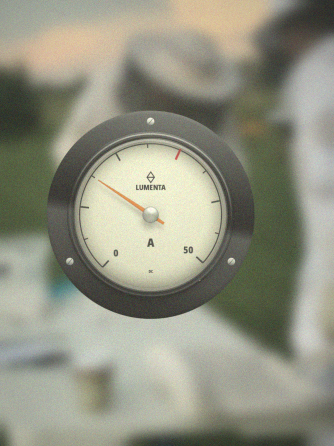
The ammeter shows A 15
